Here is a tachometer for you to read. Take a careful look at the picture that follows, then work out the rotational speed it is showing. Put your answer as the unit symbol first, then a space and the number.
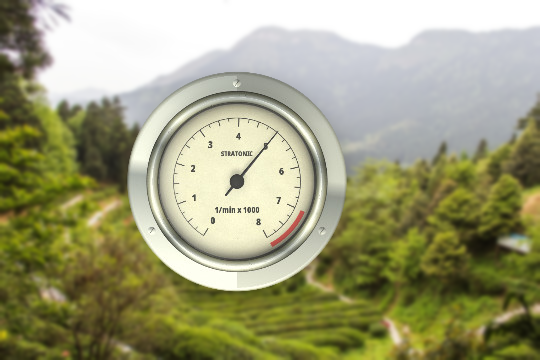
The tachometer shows rpm 5000
